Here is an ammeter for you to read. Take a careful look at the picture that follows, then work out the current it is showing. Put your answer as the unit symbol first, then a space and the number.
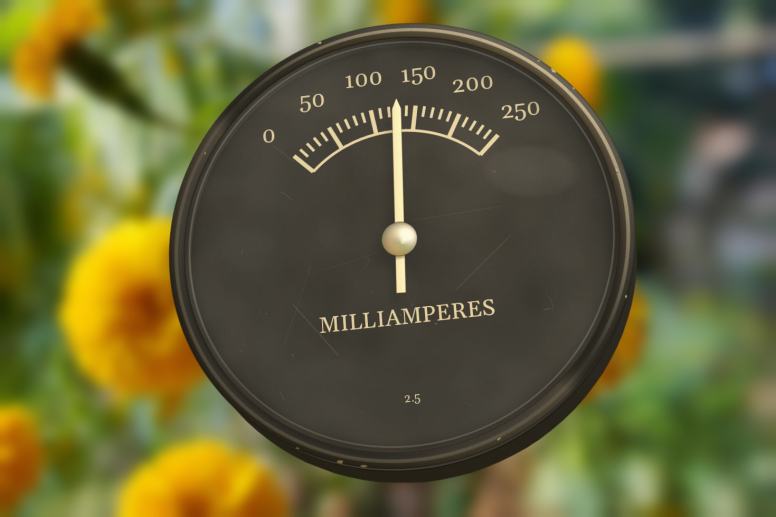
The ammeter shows mA 130
